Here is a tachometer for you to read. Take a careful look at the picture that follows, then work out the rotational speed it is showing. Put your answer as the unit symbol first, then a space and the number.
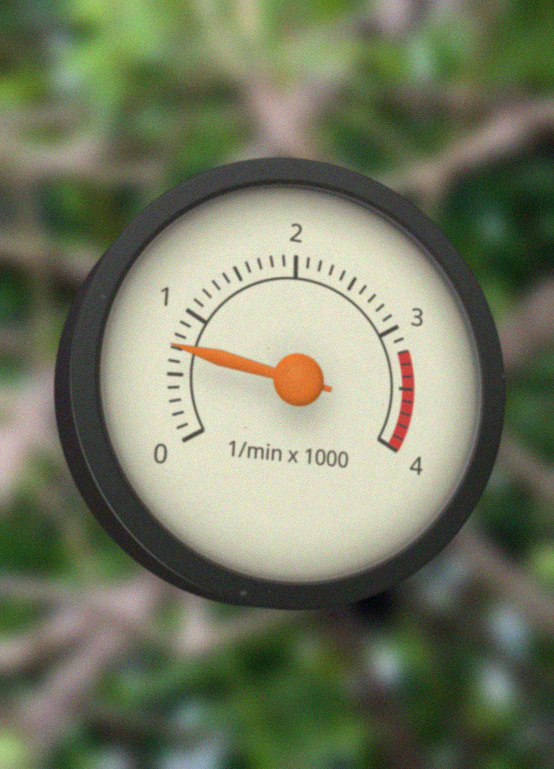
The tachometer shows rpm 700
